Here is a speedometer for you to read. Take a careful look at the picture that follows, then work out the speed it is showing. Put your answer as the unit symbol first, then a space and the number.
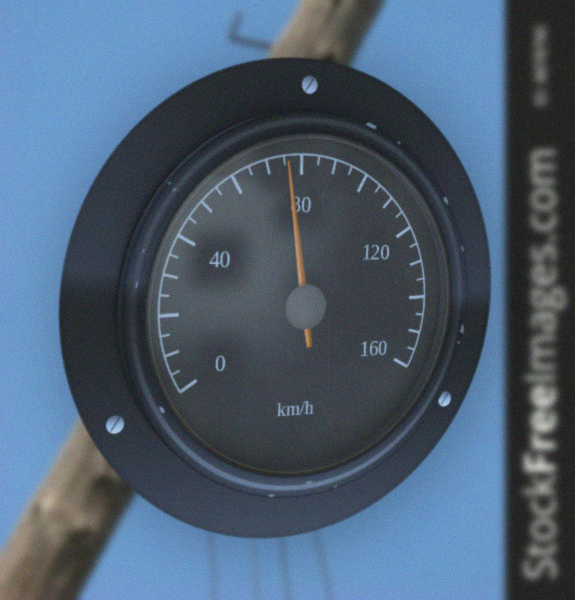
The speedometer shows km/h 75
